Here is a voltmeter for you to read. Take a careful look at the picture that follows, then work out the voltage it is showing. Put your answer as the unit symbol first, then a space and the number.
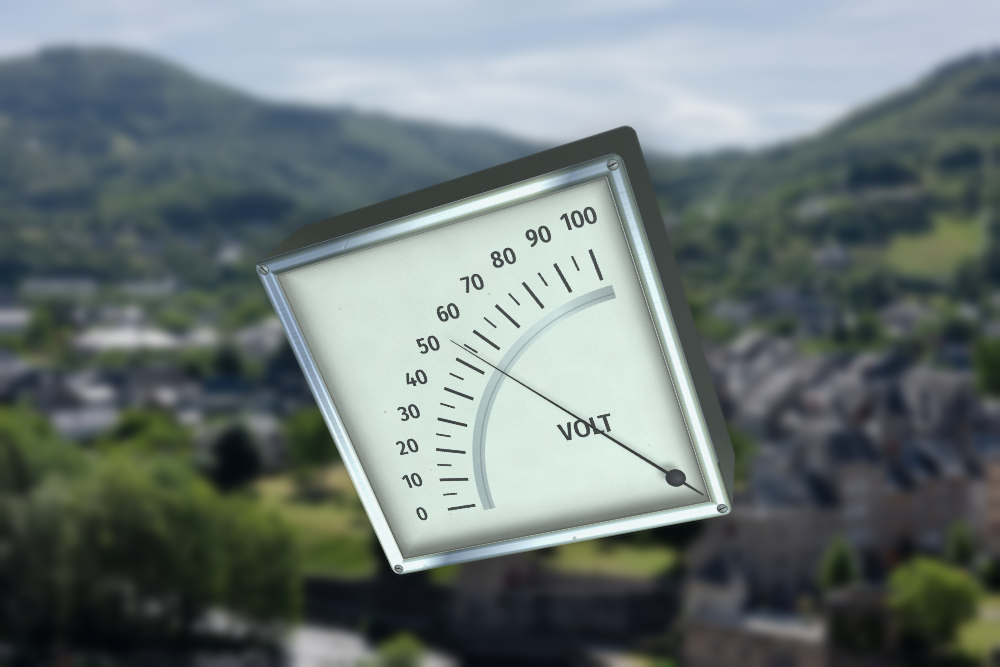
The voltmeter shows V 55
